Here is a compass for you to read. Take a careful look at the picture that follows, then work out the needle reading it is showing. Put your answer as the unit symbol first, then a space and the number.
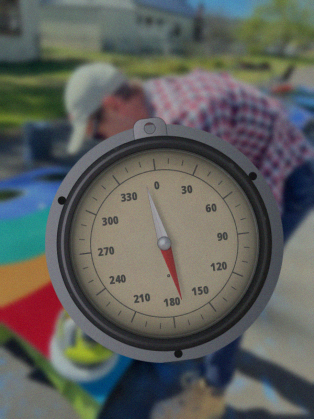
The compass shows ° 170
